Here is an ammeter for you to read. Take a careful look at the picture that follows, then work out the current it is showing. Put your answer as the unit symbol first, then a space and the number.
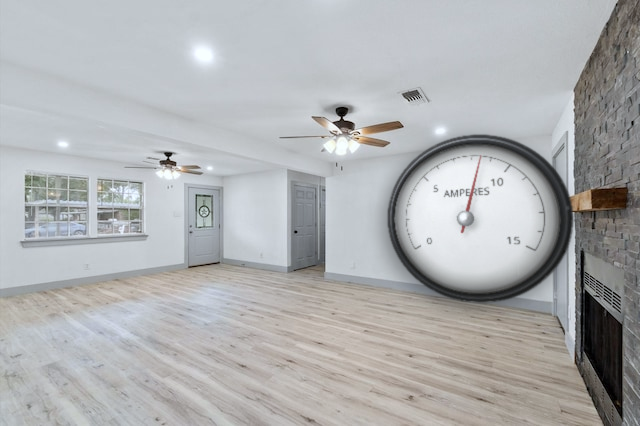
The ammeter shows A 8.5
